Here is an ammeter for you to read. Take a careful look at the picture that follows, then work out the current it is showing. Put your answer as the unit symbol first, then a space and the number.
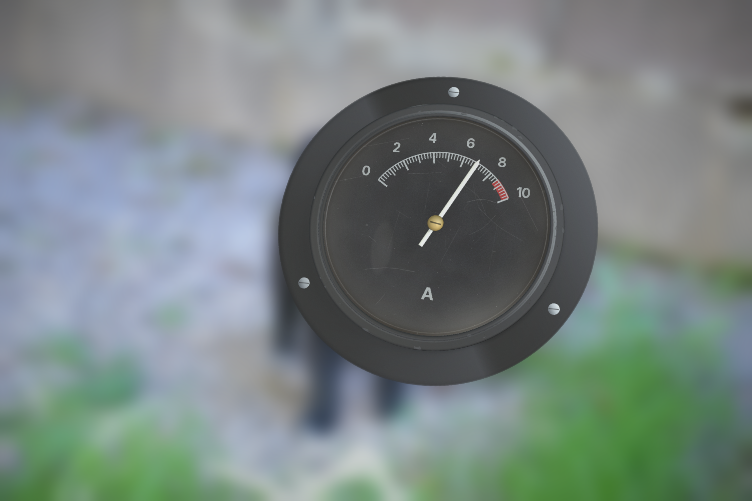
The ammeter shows A 7
